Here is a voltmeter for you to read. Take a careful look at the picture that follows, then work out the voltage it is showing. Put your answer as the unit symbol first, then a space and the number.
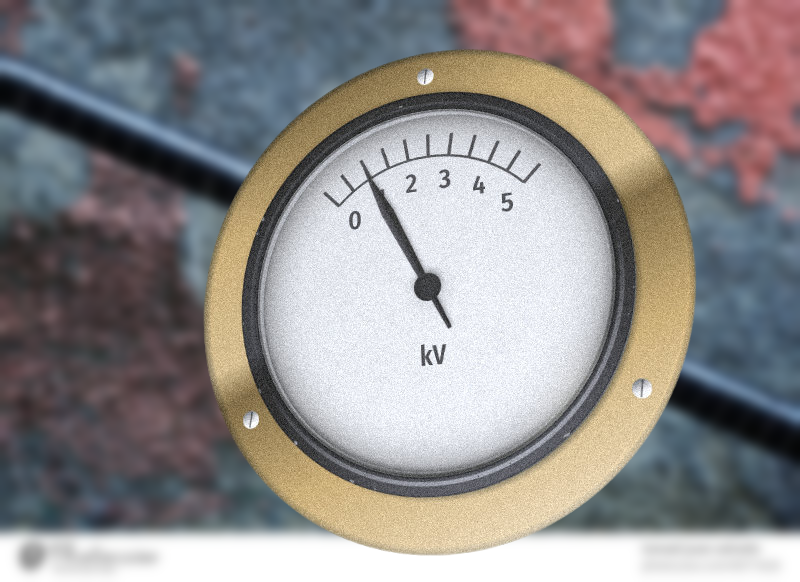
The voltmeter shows kV 1
